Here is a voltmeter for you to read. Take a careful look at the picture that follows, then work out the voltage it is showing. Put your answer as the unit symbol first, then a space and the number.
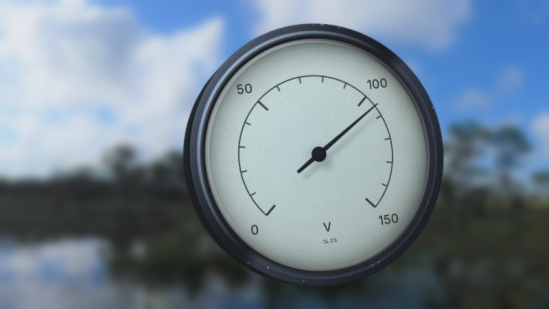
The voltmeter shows V 105
